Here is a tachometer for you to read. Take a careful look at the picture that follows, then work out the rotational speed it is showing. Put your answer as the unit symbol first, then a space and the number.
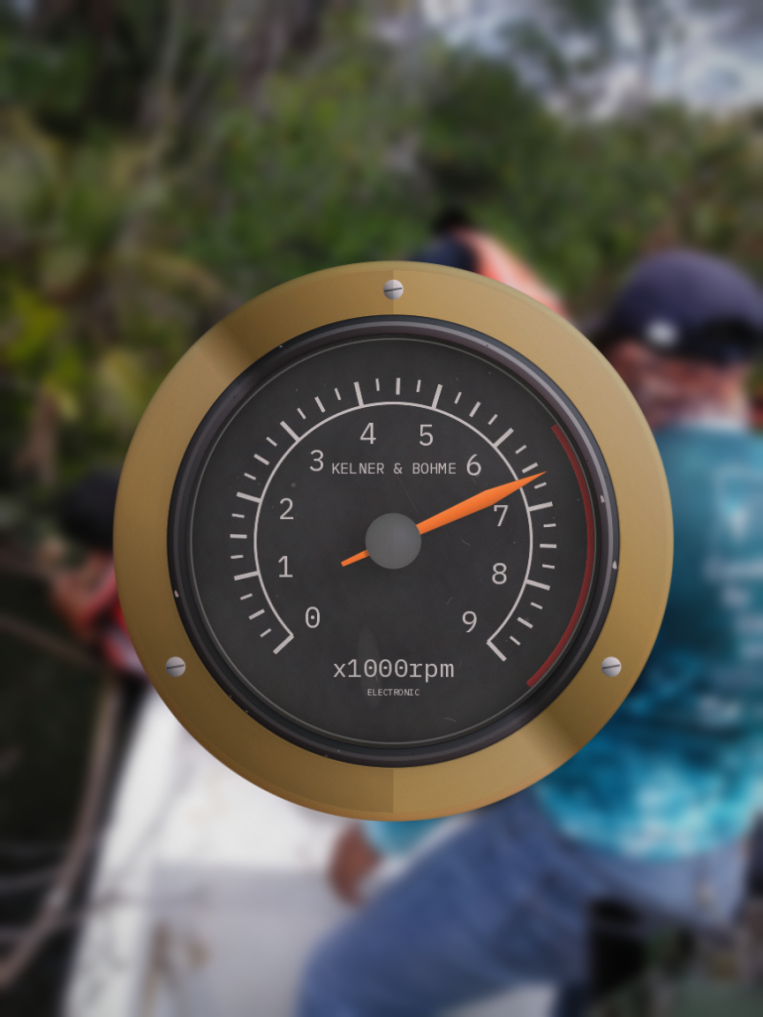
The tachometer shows rpm 6625
